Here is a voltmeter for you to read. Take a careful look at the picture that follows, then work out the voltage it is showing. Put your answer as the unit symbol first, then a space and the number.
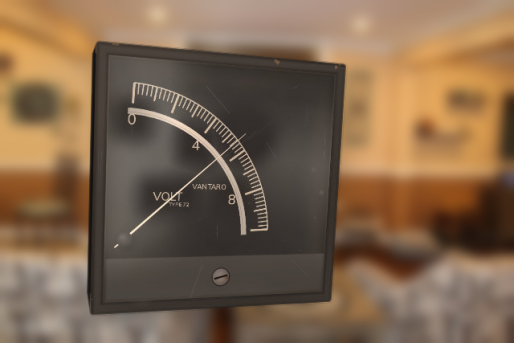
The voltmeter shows V 5.4
